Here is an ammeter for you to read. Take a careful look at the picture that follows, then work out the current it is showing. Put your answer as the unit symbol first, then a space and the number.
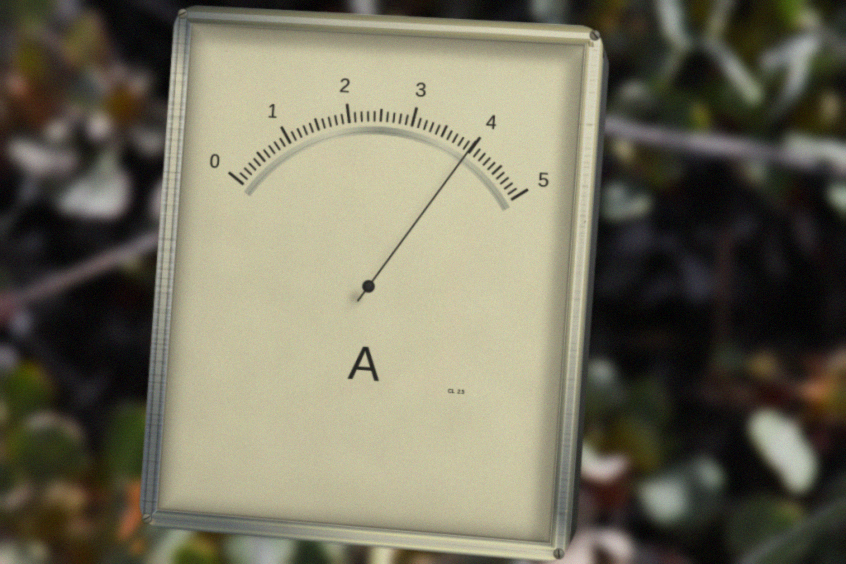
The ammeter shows A 4
